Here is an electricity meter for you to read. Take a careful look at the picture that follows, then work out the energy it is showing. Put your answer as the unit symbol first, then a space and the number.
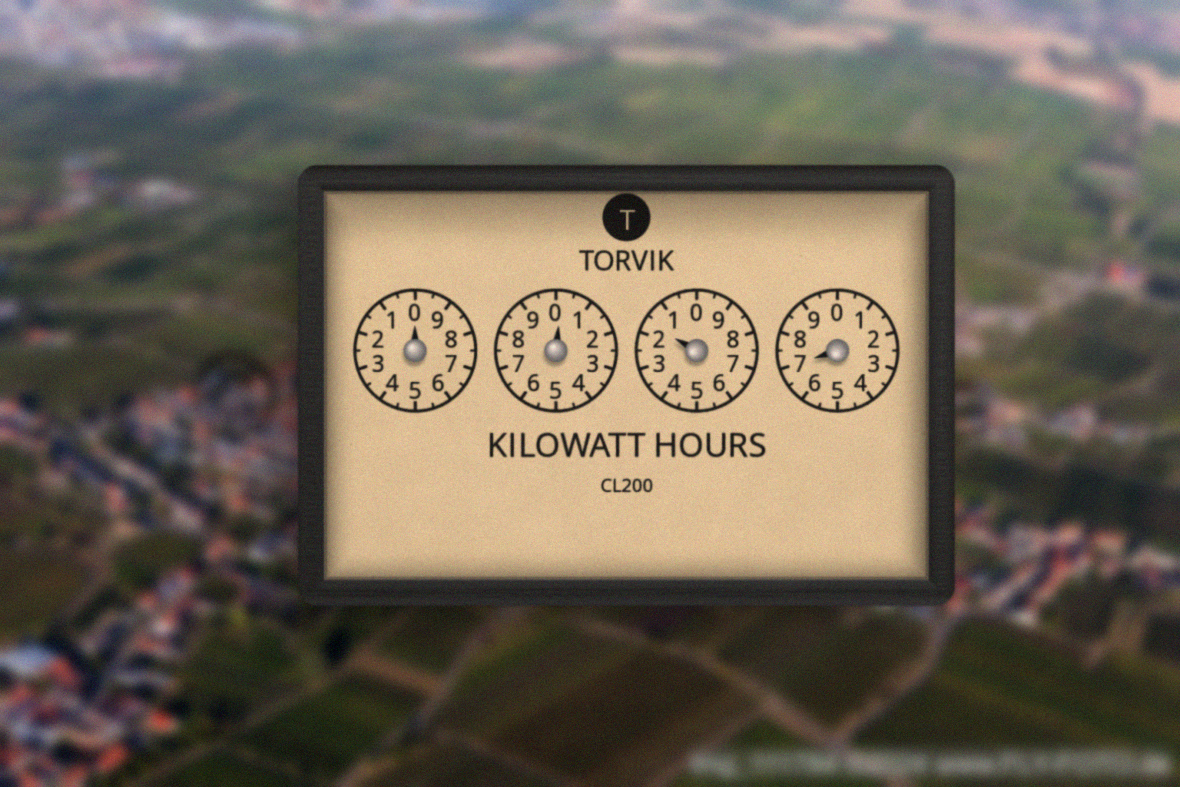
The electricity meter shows kWh 17
